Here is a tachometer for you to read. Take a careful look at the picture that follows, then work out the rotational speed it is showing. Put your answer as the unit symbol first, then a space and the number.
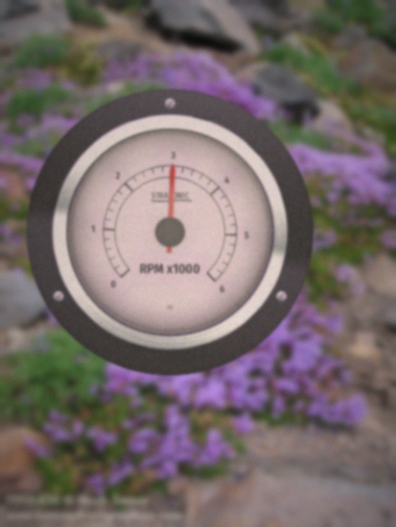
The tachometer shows rpm 3000
